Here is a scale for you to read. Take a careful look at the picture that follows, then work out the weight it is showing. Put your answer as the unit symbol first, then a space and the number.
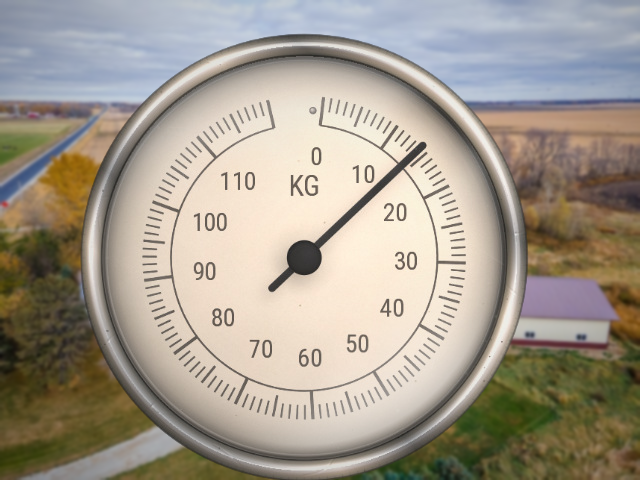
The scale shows kg 14
